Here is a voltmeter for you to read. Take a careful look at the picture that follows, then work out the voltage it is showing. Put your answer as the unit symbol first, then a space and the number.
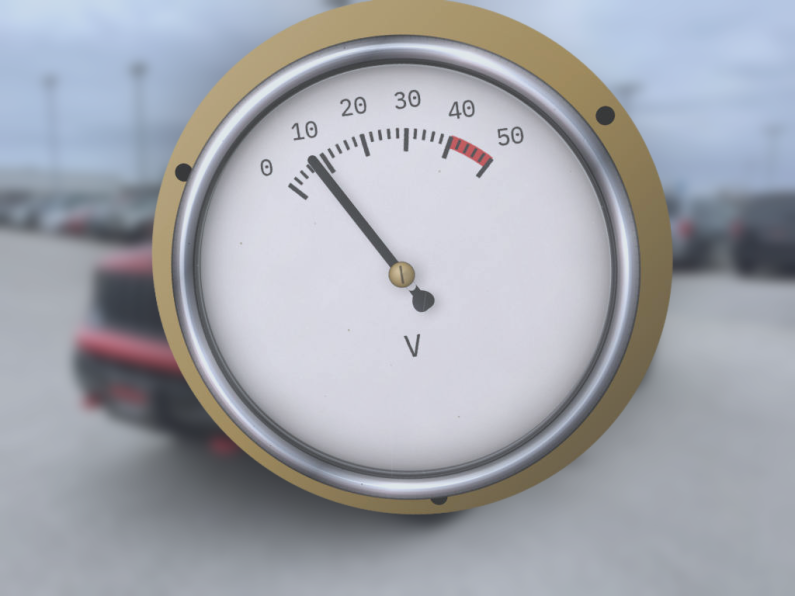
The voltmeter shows V 8
